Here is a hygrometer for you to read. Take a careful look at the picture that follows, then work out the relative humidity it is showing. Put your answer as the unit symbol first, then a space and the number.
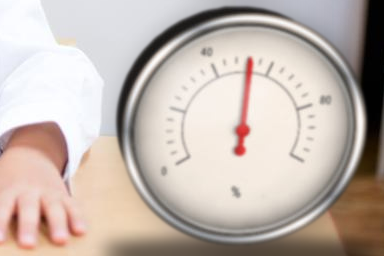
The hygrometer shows % 52
